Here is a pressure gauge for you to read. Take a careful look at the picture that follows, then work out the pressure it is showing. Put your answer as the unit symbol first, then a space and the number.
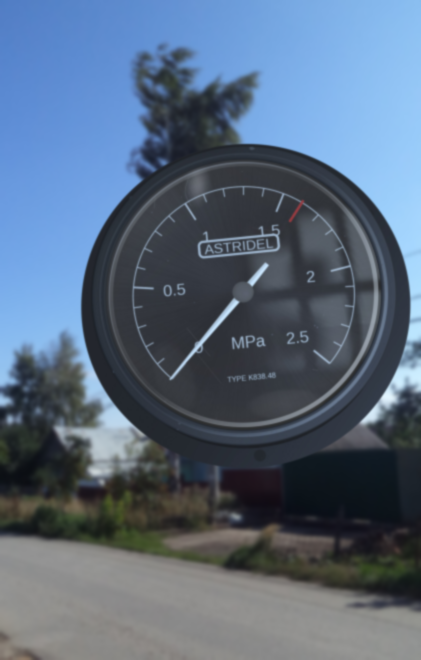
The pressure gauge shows MPa 0
